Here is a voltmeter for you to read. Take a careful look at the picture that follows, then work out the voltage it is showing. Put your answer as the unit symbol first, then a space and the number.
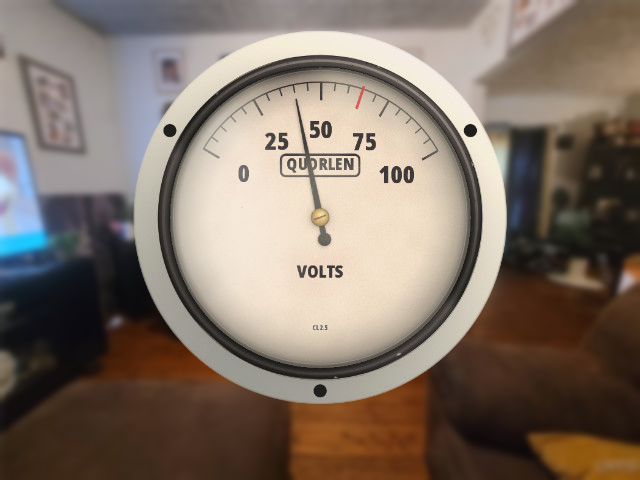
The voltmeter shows V 40
